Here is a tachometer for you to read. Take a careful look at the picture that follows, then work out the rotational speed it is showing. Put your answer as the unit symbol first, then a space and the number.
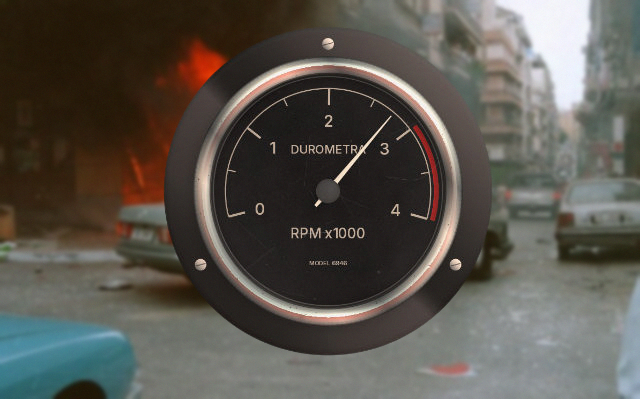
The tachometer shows rpm 2750
